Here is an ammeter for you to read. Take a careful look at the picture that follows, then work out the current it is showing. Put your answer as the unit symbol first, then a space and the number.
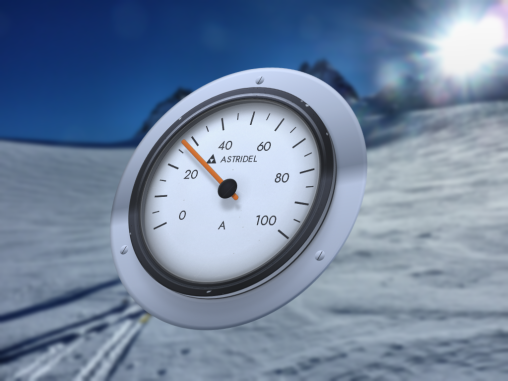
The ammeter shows A 27.5
